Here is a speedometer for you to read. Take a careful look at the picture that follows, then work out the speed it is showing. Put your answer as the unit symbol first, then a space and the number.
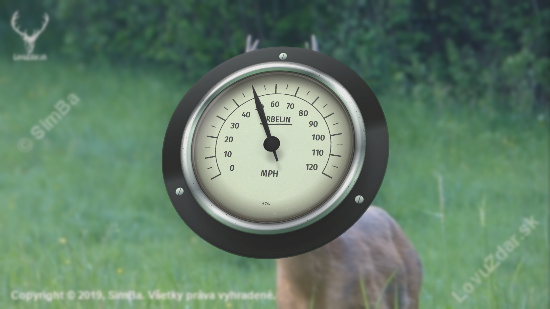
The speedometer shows mph 50
